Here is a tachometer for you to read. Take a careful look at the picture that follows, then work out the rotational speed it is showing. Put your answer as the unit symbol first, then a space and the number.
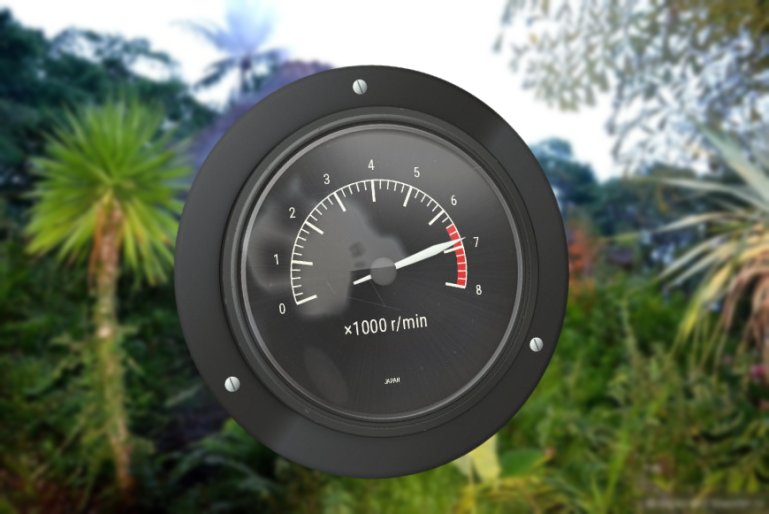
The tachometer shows rpm 6800
